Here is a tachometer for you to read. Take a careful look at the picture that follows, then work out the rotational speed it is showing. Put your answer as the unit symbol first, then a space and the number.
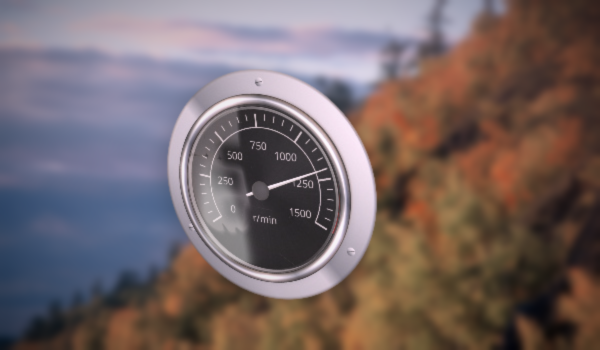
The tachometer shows rpm 1200
